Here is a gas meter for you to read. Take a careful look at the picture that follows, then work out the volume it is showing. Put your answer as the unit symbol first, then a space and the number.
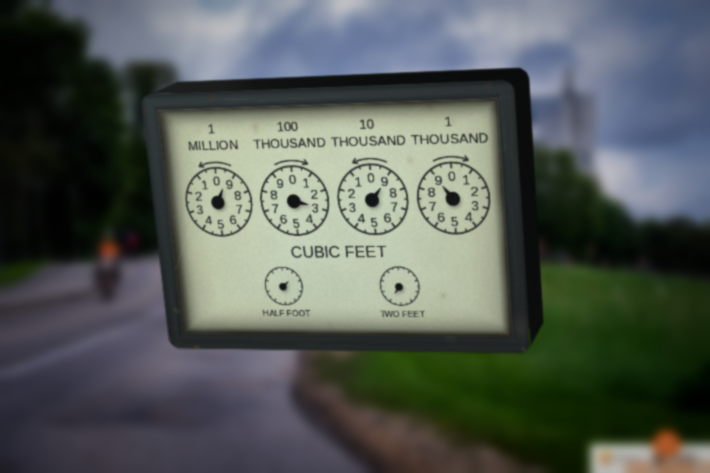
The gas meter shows ft³ 928900
